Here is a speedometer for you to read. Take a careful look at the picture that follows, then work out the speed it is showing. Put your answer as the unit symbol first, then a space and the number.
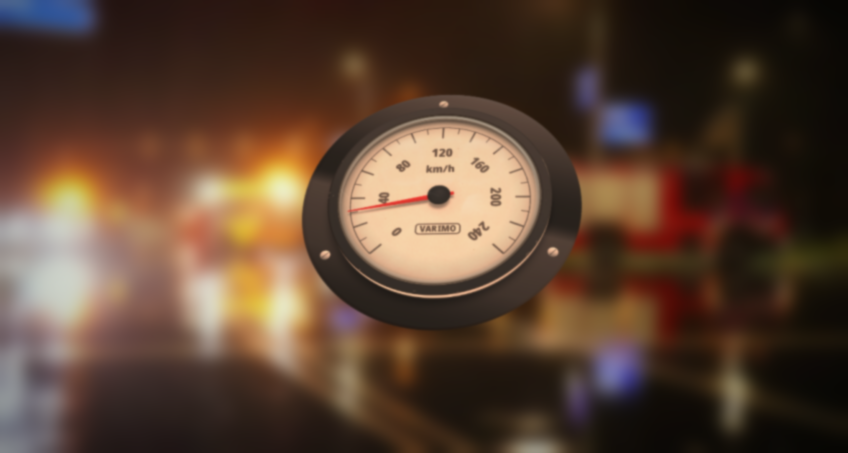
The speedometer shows km/h 30
